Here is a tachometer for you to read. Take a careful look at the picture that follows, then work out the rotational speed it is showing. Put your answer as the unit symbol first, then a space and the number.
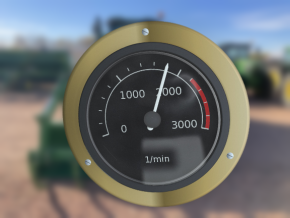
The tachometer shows rpm 1800
